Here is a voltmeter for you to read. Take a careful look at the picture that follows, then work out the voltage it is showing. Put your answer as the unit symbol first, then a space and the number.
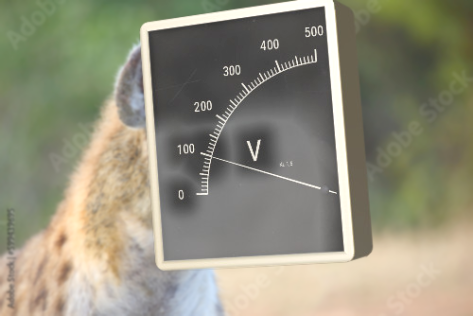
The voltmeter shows V 100
